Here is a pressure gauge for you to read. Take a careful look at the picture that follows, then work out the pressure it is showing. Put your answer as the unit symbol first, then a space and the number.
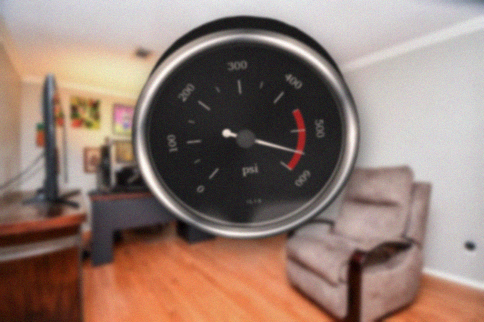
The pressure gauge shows psi 550
